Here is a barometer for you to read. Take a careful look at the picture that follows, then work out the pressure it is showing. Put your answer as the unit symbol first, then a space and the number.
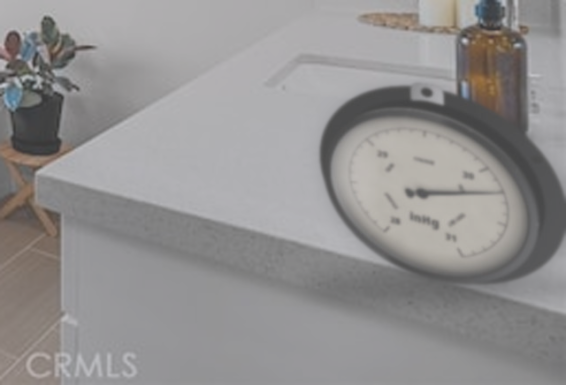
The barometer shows inHg 30.2
